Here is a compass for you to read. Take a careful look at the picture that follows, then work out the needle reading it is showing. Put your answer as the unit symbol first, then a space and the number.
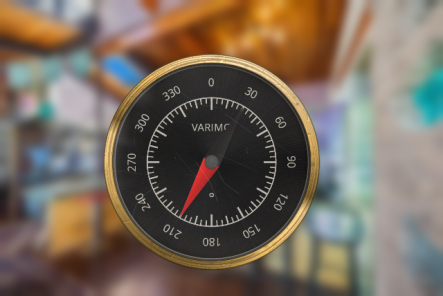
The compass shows ° 210
